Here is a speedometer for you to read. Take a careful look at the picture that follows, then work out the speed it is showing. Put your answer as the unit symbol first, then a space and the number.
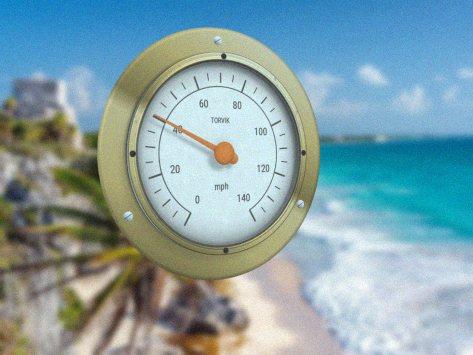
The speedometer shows mph 40
